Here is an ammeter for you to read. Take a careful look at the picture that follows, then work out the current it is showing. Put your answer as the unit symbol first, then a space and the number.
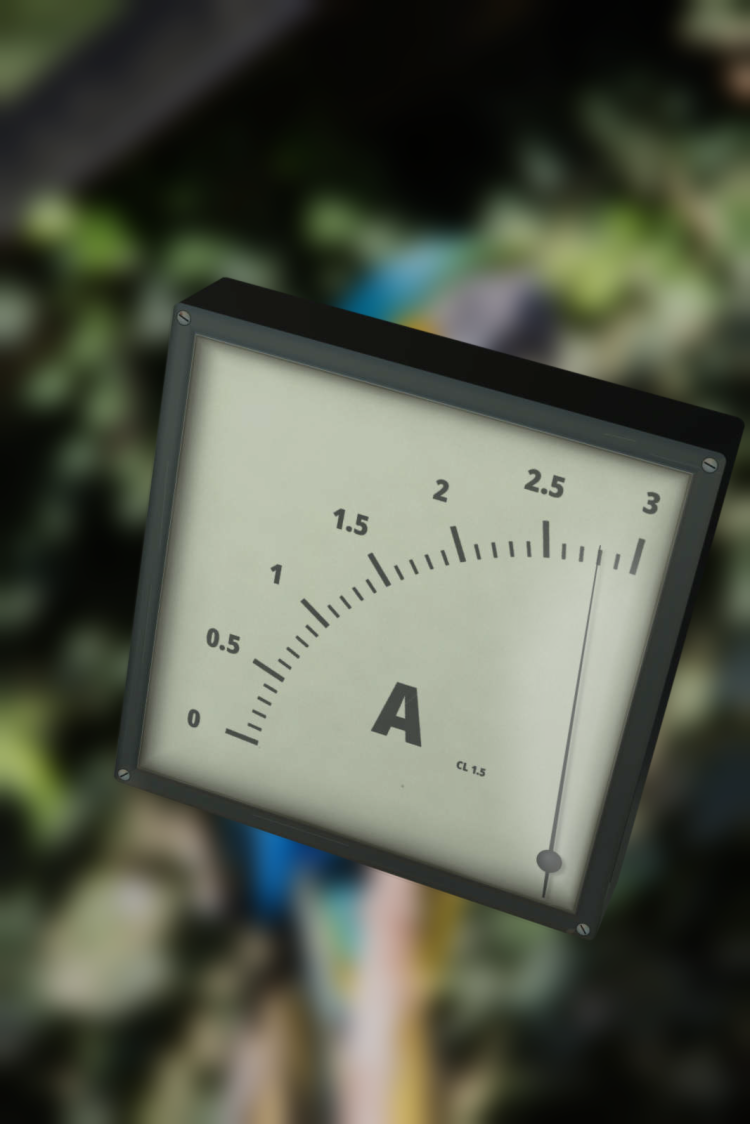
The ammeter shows A 2.8
